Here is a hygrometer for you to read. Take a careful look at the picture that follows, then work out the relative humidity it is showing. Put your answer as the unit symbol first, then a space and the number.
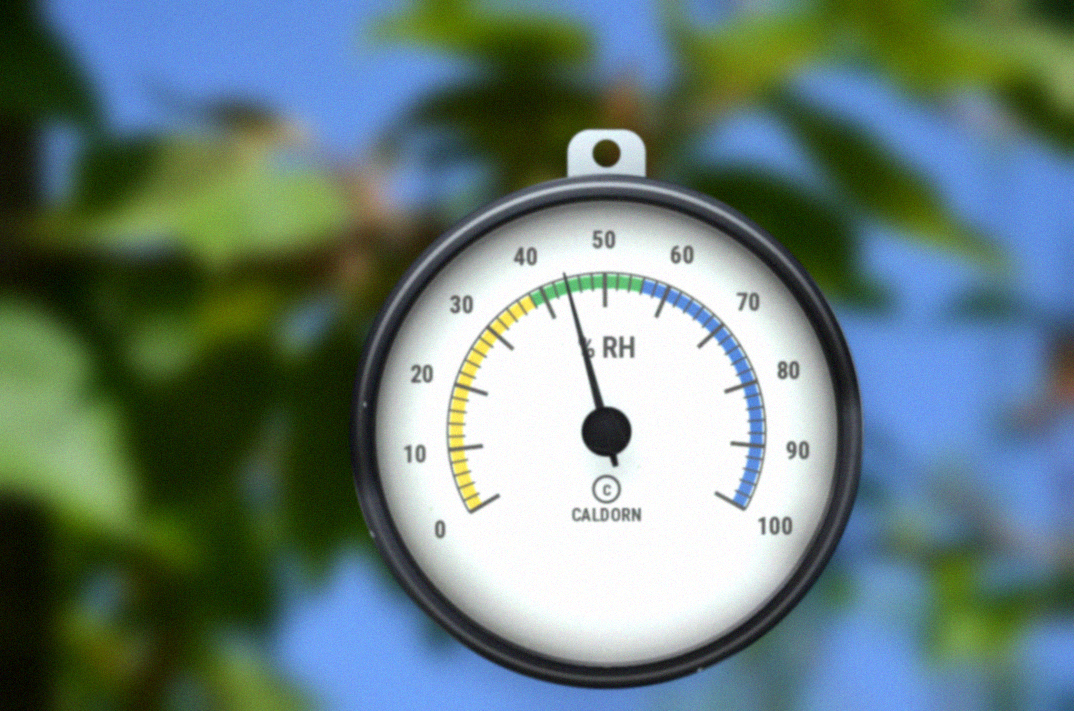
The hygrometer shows % 44
